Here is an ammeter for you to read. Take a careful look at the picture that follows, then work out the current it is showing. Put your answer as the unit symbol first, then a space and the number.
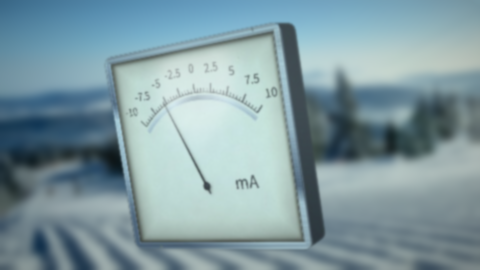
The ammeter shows mA -5
